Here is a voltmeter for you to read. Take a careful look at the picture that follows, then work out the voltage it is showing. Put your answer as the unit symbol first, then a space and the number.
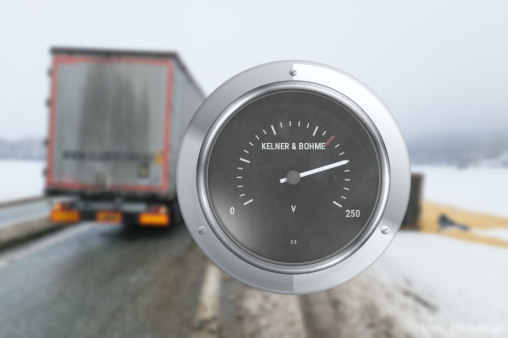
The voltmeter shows V 200
